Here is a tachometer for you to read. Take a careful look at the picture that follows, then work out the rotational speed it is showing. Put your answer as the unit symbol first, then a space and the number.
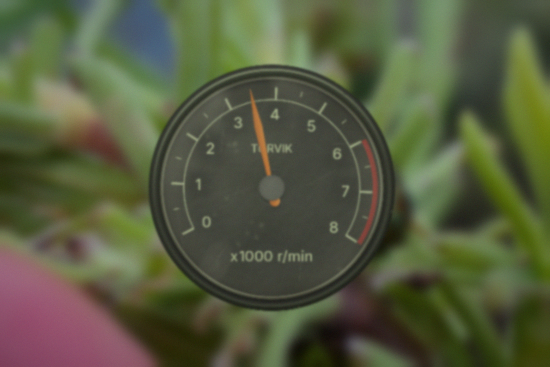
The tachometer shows rpm 3500
